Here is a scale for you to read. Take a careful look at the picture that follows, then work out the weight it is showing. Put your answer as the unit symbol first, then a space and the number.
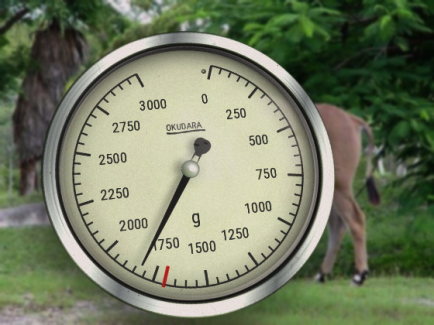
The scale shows g 1825
